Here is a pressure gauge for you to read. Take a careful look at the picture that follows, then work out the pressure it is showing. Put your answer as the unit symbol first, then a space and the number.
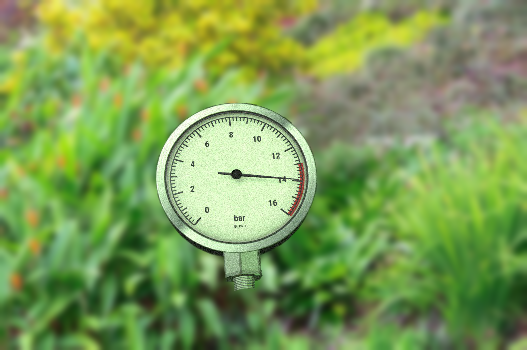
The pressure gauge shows bar 14
